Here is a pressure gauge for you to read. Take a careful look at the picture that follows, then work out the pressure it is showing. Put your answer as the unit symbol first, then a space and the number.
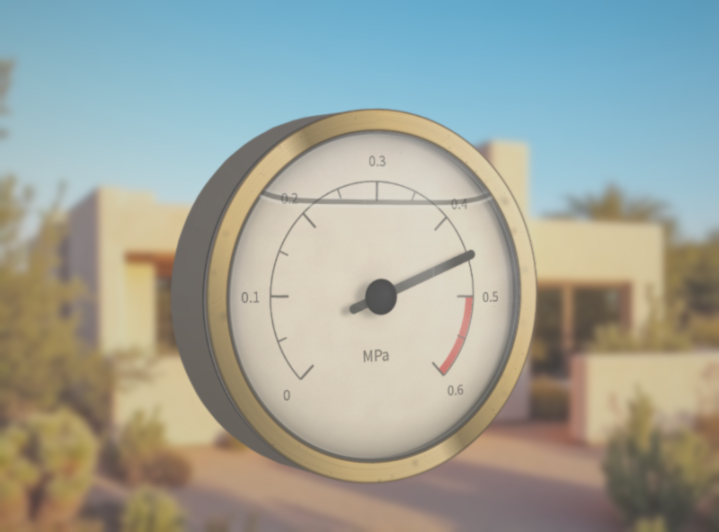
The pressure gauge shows MPa 0.45
